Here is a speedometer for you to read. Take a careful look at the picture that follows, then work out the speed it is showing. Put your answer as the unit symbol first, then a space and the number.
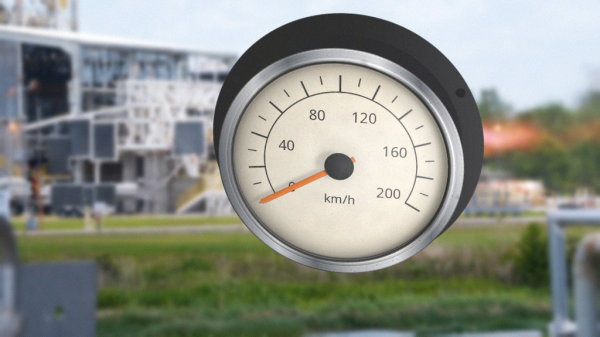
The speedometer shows km/h 0
